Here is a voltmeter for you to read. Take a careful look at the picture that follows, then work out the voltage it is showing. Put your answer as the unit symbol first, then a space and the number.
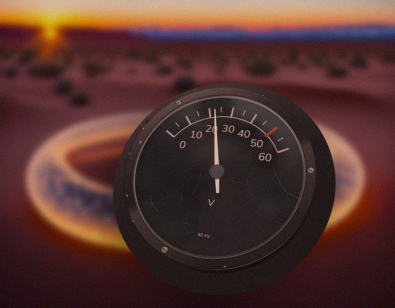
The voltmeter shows V 22.5
